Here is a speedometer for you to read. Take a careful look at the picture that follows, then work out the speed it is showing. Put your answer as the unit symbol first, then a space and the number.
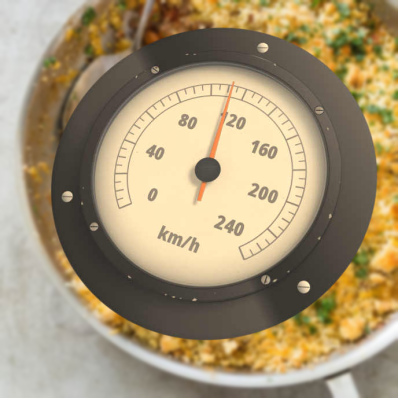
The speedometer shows km/h 112.5
